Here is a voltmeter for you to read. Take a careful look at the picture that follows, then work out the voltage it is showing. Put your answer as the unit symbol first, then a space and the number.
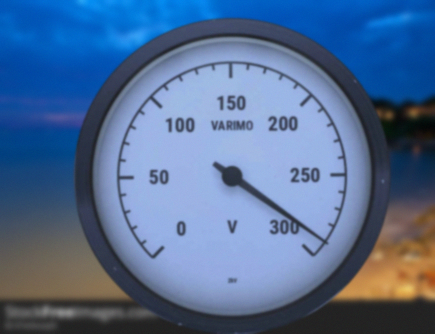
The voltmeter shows V 290
